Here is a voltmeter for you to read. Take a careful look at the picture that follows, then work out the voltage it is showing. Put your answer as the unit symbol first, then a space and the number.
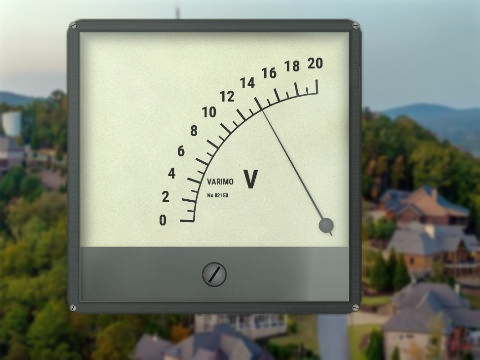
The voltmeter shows V 14
